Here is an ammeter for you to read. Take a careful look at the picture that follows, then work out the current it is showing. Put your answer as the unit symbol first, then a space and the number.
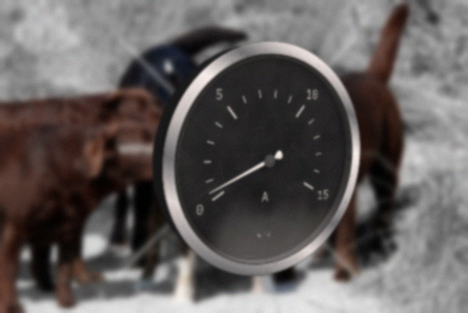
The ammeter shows A 0.5
